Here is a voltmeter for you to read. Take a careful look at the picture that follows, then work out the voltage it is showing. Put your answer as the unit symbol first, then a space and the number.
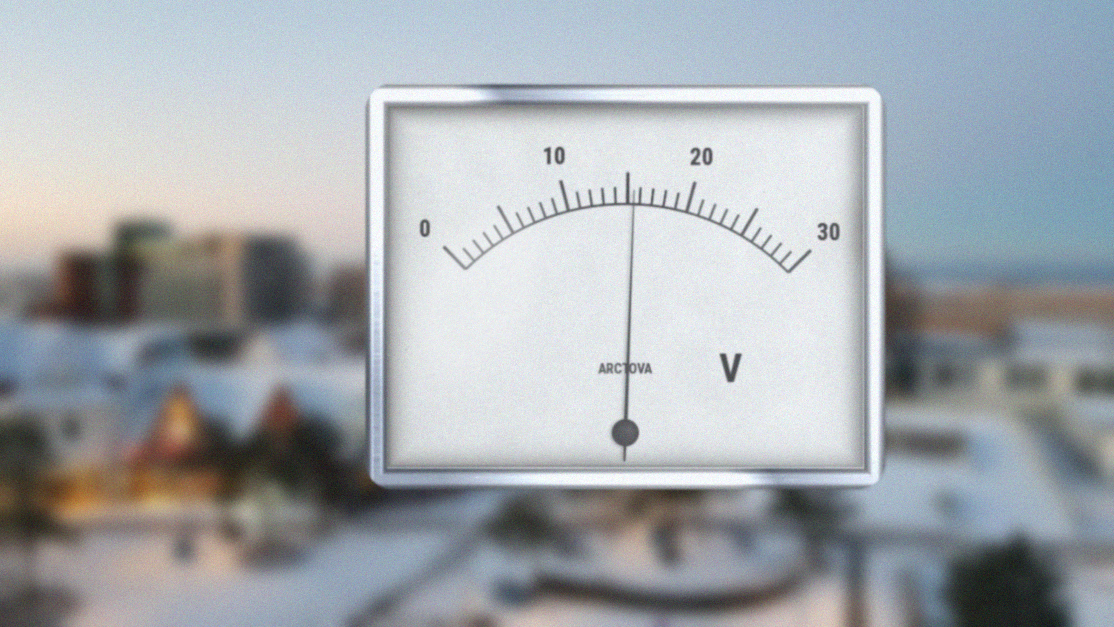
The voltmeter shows V 15.5
